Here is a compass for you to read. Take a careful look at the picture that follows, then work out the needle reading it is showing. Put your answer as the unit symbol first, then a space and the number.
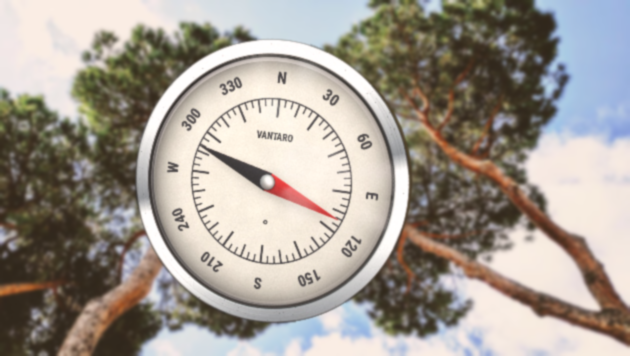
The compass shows ° 110
